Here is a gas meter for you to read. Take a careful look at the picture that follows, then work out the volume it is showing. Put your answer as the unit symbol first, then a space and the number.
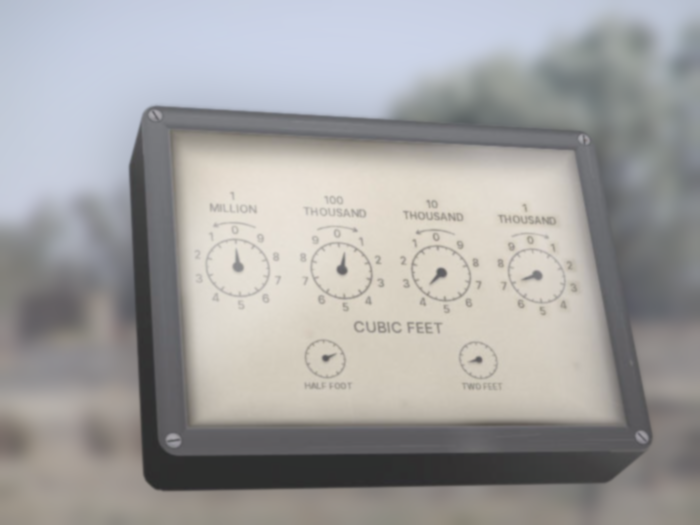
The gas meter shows ft³ 3700
